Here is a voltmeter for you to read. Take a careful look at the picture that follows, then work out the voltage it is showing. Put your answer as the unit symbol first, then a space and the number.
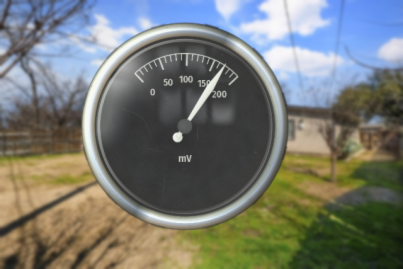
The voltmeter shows mV 170
